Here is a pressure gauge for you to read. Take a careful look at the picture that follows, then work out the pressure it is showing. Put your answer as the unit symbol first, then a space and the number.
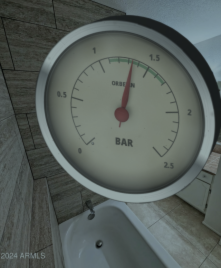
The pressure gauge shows bar 1.35
